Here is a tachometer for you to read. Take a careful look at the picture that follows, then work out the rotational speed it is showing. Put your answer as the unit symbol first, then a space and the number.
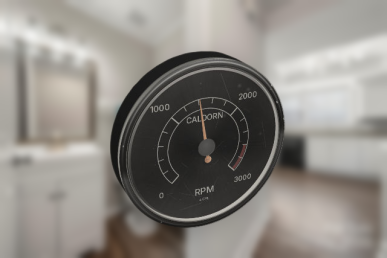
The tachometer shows rpm 1400
